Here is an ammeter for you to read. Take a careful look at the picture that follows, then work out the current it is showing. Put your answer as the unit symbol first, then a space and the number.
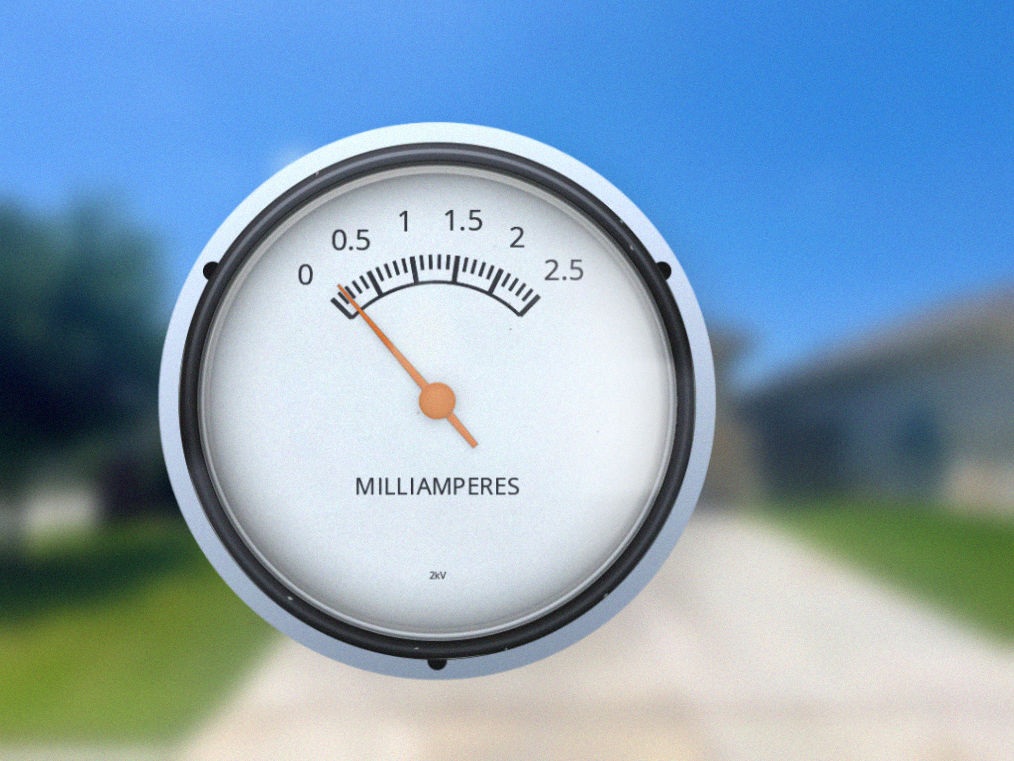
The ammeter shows mA 0.15
